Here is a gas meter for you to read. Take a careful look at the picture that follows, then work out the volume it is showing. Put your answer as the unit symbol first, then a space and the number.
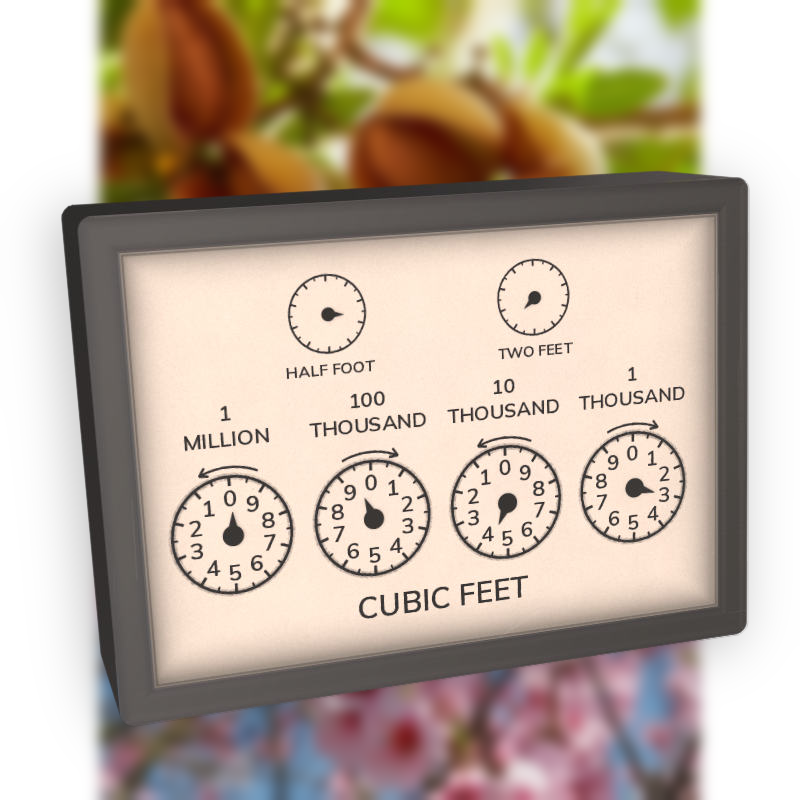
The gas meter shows ft³ 994300
